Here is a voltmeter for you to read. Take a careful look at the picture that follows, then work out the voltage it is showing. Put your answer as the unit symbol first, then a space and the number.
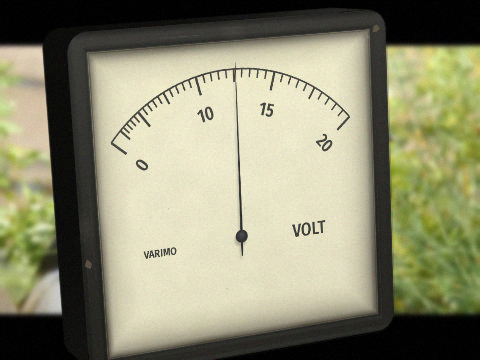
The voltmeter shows V 12.5
